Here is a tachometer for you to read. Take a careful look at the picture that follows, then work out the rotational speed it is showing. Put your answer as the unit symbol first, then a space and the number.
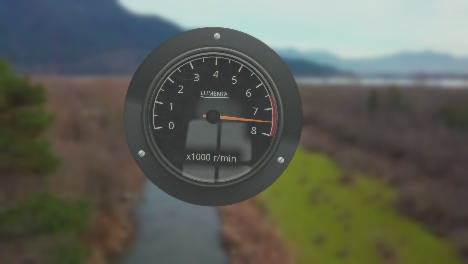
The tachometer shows rpm 7500
